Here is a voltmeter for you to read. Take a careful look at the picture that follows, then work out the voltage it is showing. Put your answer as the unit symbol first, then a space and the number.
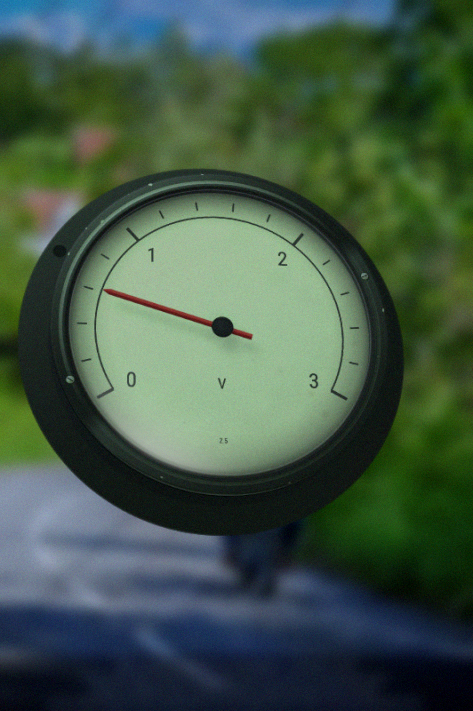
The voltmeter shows V 0.6
